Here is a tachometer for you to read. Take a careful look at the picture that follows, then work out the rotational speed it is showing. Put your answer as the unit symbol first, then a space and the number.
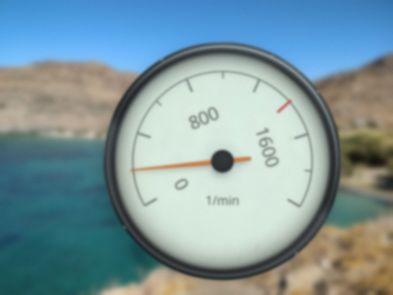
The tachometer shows rpm 200
